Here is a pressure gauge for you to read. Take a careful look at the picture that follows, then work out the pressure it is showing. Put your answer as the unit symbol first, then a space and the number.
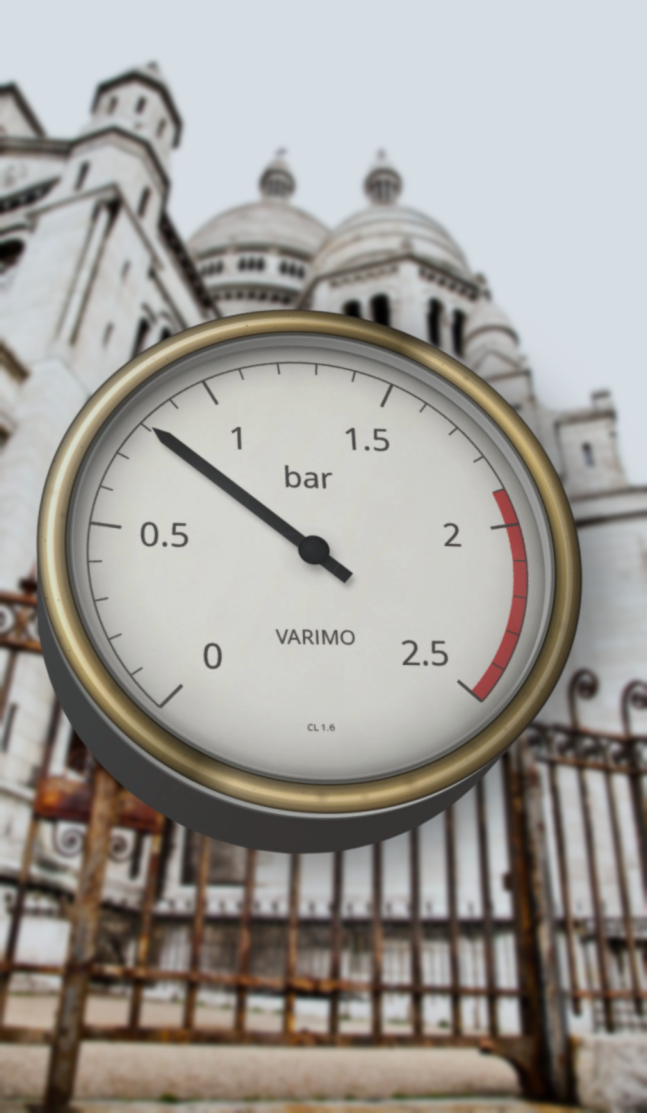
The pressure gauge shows bar 0.8
